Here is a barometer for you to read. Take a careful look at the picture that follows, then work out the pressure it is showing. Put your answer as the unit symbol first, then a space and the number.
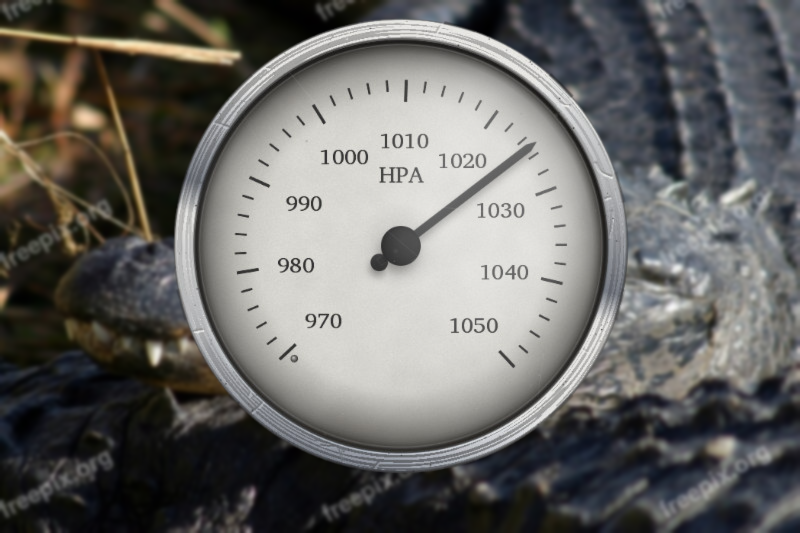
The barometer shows hPa 1025
